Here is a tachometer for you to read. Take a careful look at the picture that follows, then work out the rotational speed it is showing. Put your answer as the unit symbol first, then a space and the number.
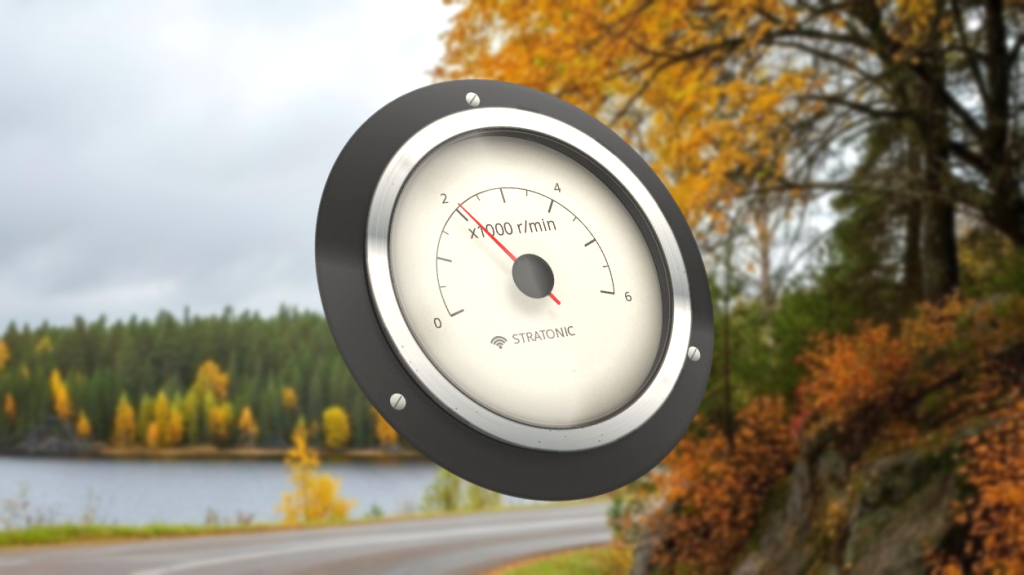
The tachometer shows rpm 2000
